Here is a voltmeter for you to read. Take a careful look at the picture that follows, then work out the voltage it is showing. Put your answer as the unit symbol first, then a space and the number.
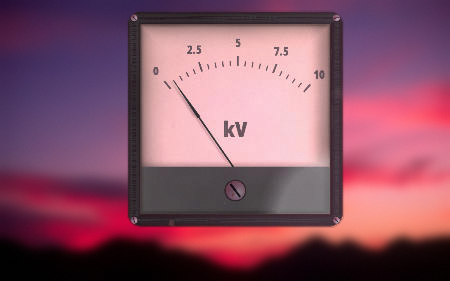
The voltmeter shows kV 0.5
